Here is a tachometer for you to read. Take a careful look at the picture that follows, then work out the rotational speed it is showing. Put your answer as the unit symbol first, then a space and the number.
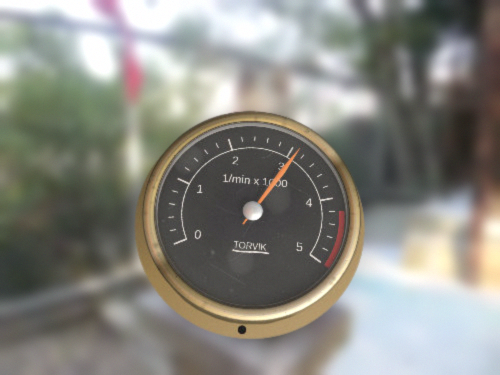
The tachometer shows rpm 3100
